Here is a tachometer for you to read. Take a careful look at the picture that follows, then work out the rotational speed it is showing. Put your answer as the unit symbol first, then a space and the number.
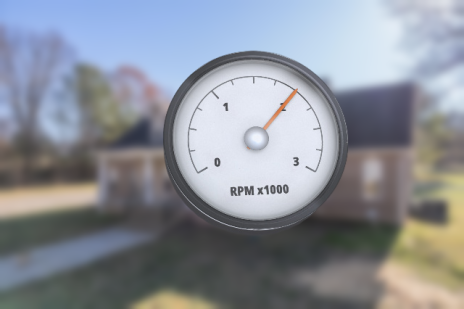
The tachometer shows rpm 2000
